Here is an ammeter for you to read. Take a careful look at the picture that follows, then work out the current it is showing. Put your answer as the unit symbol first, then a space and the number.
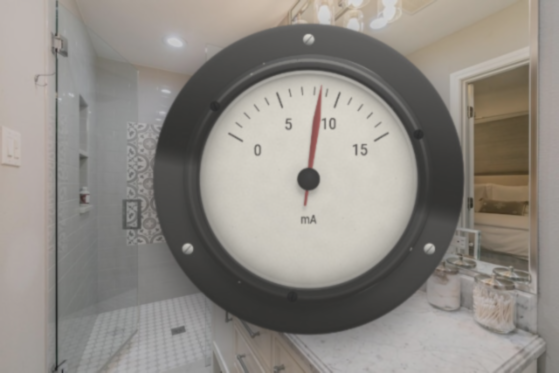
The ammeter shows mA 8.5
